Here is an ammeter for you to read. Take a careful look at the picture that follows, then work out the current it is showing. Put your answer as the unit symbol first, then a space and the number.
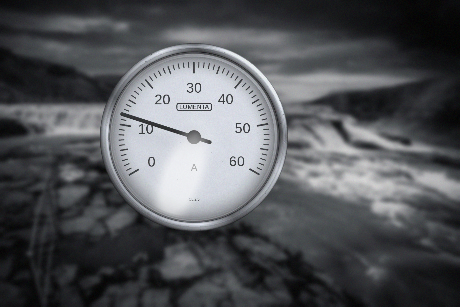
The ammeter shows A 12
